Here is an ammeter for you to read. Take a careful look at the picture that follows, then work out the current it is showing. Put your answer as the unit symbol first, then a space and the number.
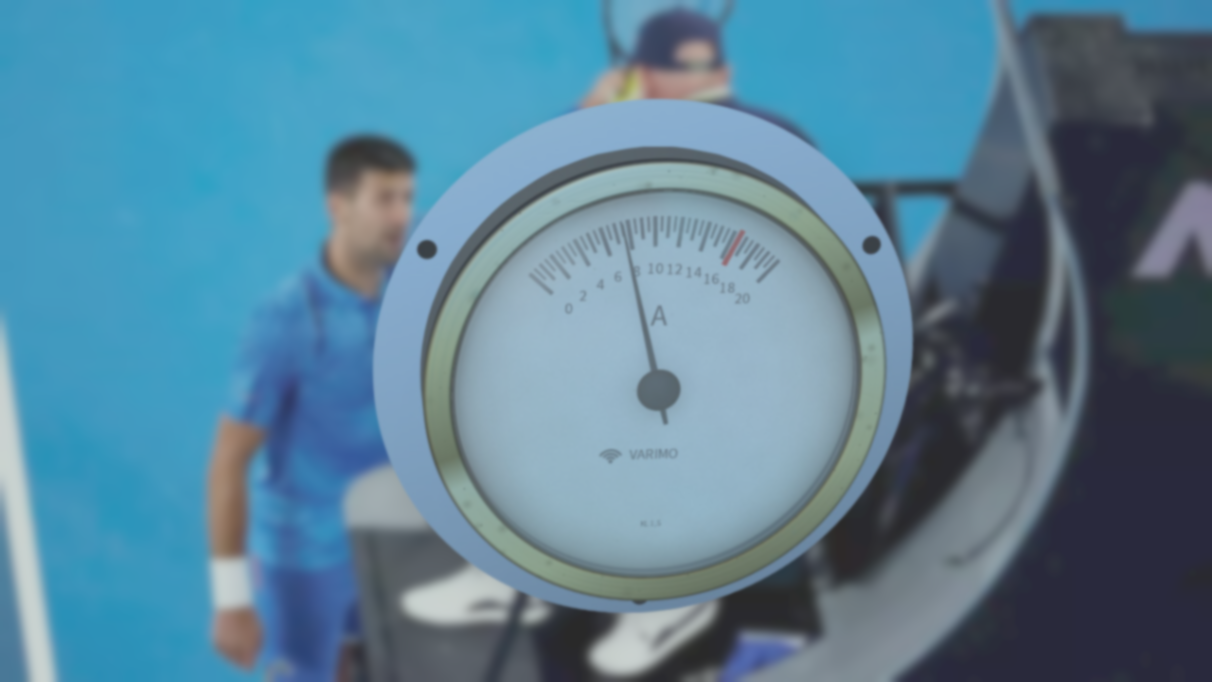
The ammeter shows A 7.5
